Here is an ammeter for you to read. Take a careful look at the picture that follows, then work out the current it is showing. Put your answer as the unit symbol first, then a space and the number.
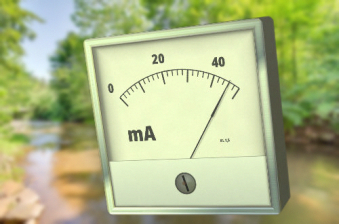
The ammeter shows mA 46
